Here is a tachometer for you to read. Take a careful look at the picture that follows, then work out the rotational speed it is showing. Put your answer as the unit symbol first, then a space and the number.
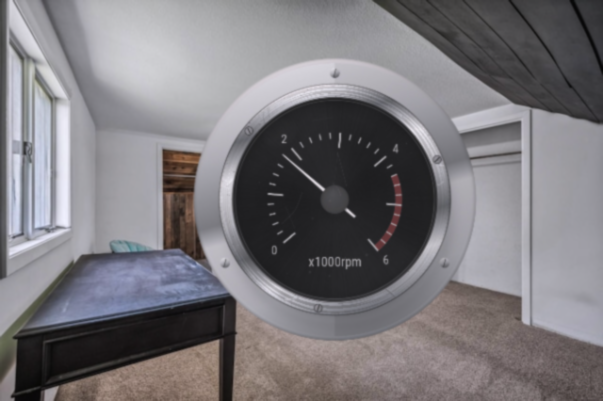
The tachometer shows rpm 1800
